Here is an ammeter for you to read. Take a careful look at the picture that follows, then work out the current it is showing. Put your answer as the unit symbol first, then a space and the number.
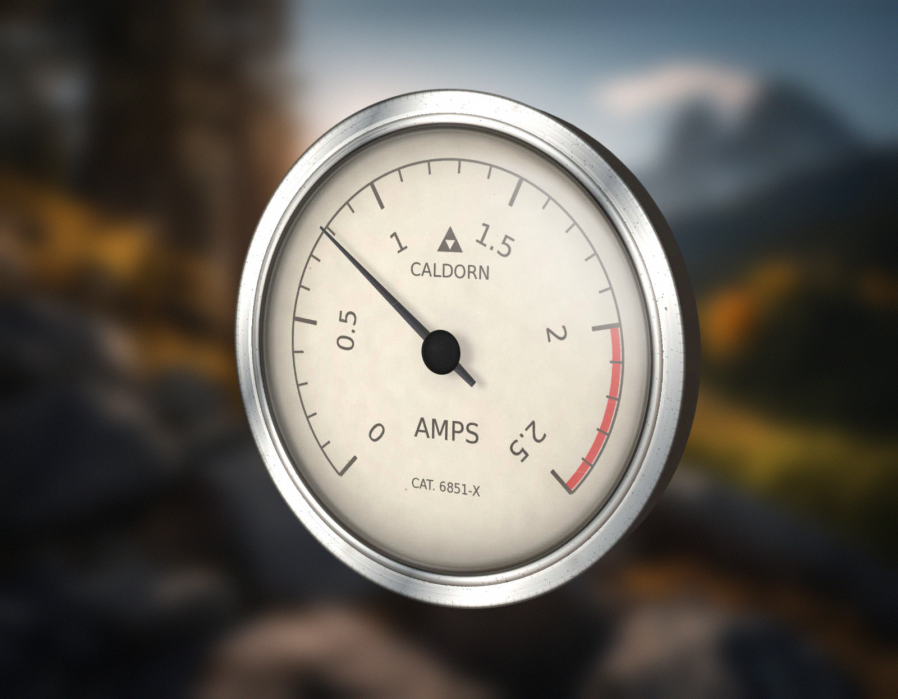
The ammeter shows A 0.8
